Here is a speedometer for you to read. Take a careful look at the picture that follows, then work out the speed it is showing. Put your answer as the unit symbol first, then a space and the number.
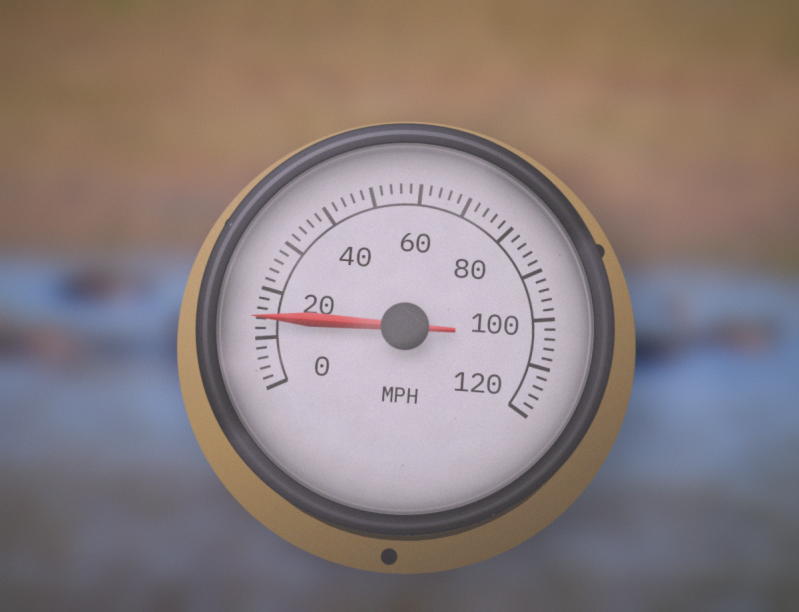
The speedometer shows mph 14
